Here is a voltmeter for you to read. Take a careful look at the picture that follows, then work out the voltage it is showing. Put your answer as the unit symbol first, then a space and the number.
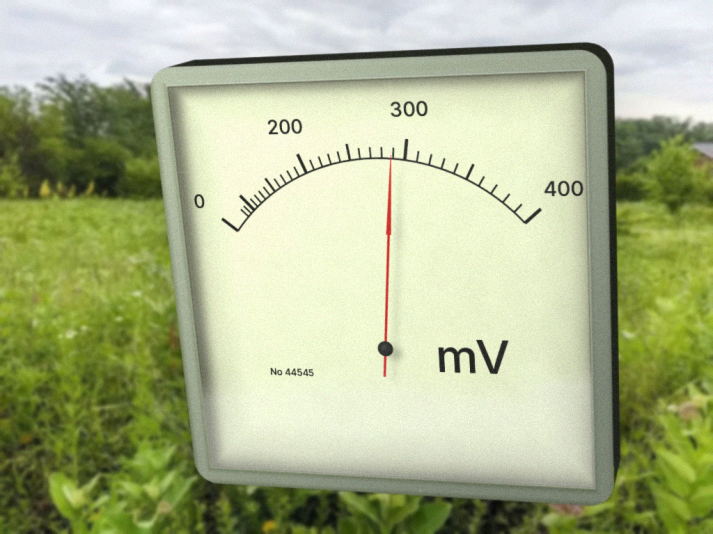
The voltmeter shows mV 290
